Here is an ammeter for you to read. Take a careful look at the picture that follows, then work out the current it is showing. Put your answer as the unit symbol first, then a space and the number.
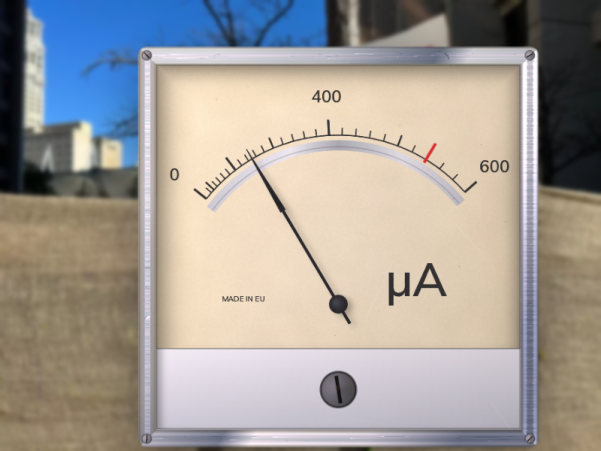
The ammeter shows µA 250
